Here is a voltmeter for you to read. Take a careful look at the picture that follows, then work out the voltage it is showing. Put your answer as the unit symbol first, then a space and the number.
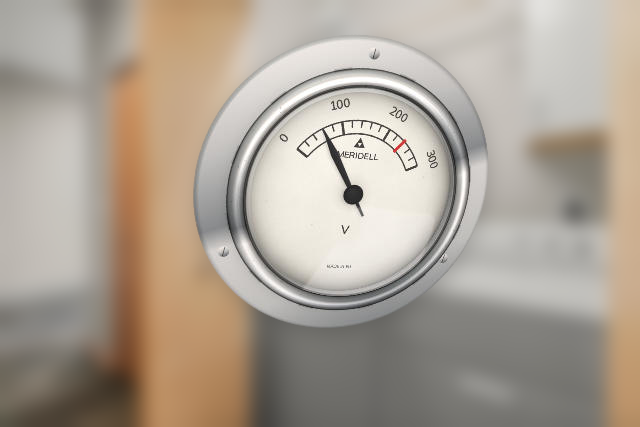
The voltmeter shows V 60
